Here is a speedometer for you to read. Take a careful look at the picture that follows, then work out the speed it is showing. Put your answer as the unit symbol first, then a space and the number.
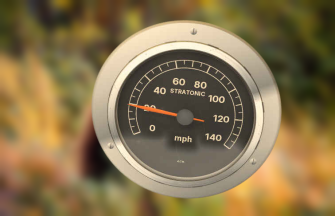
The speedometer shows mph 20
